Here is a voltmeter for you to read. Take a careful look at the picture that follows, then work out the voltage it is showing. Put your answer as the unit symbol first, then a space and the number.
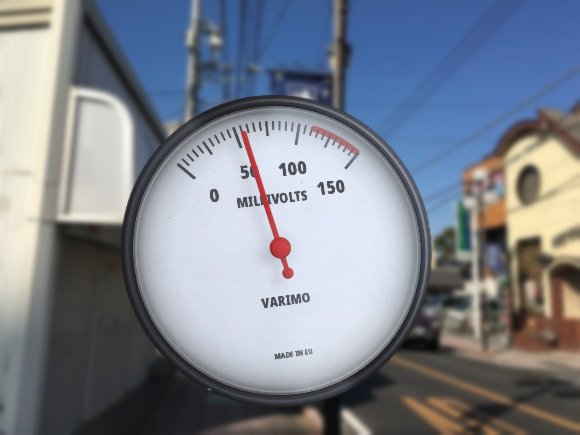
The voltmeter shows mV 55
